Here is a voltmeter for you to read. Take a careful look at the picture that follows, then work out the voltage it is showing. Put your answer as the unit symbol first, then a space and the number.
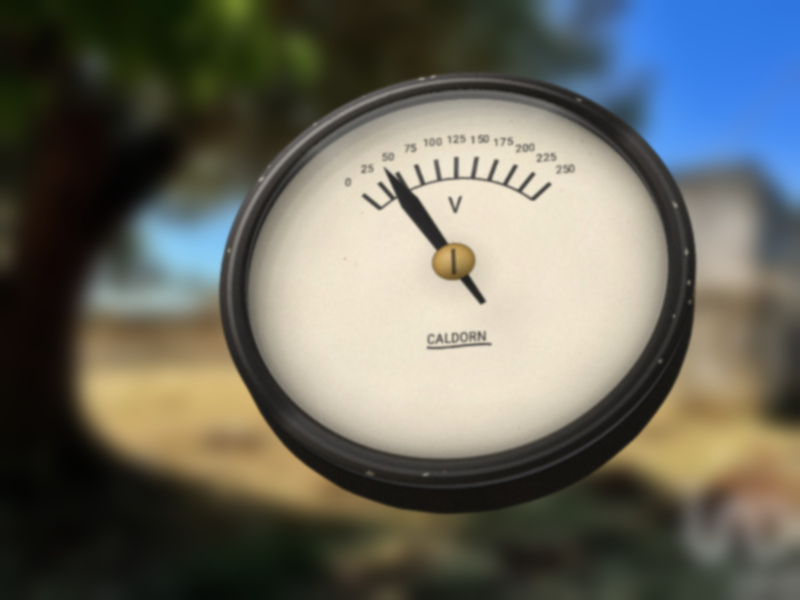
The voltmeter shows V 37.5
